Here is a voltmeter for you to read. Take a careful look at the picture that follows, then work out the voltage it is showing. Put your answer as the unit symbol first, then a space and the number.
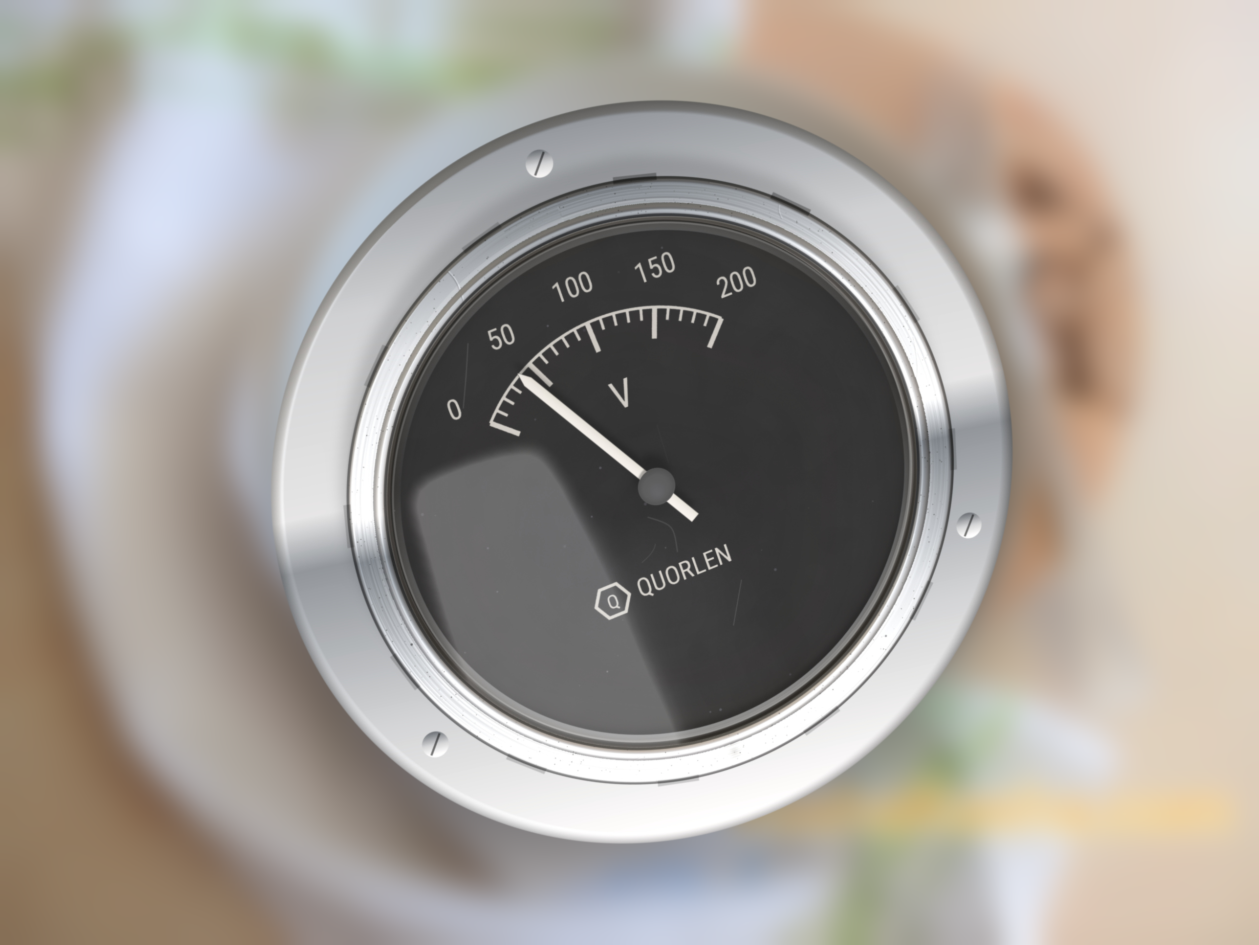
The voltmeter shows V 40
